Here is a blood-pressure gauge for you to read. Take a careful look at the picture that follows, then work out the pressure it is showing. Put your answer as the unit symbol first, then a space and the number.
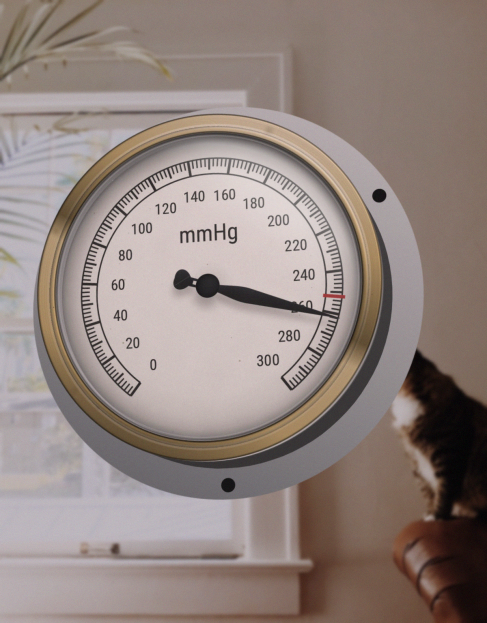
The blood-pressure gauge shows mmHg 262
